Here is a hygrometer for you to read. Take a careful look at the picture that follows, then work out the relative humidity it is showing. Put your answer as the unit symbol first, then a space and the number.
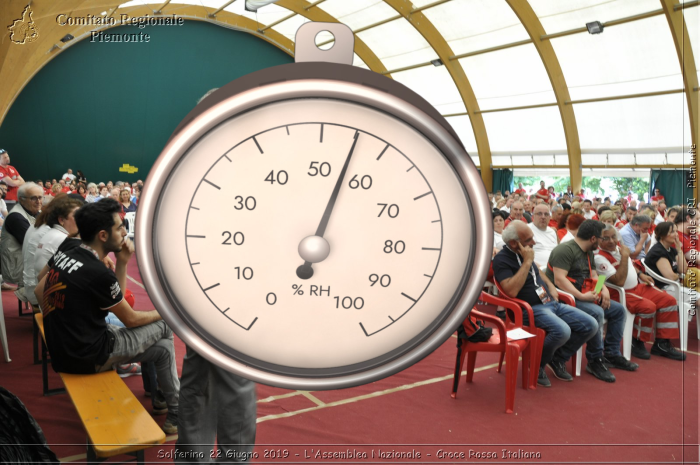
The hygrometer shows % 55
